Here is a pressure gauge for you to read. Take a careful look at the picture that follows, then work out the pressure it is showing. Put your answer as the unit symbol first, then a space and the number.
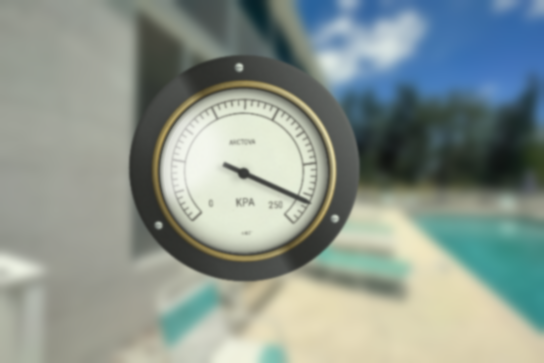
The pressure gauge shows kPa 230
